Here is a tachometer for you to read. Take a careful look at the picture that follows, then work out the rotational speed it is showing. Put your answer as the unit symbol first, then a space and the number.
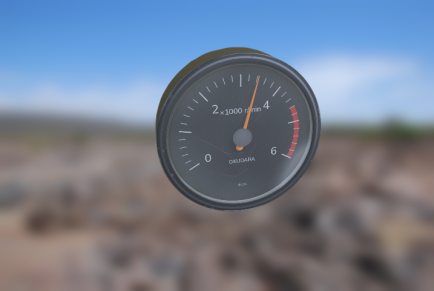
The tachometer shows rpm 3400
